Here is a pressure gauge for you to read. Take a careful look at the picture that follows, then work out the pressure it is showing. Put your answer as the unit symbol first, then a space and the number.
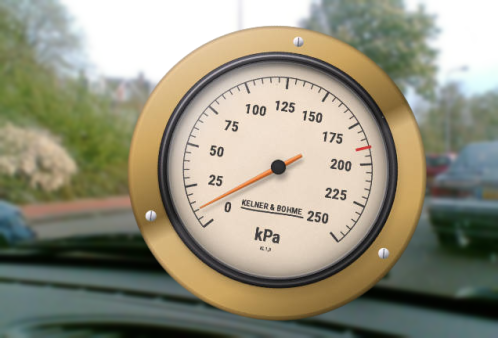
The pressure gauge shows kPa 10
